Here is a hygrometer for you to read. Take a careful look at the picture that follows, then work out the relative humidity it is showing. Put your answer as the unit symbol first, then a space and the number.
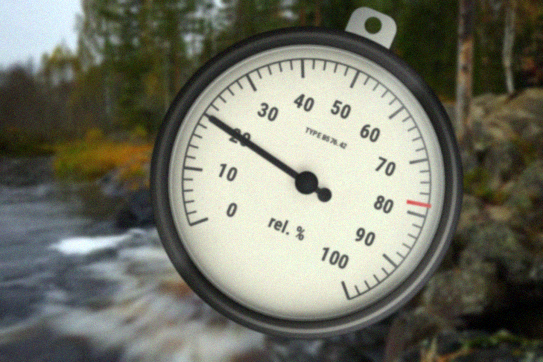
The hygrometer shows % 20
